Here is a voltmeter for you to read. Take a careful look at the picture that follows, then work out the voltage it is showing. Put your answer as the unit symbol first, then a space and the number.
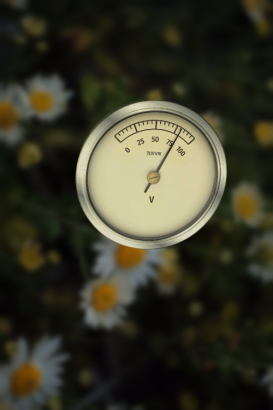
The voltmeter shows V 80
